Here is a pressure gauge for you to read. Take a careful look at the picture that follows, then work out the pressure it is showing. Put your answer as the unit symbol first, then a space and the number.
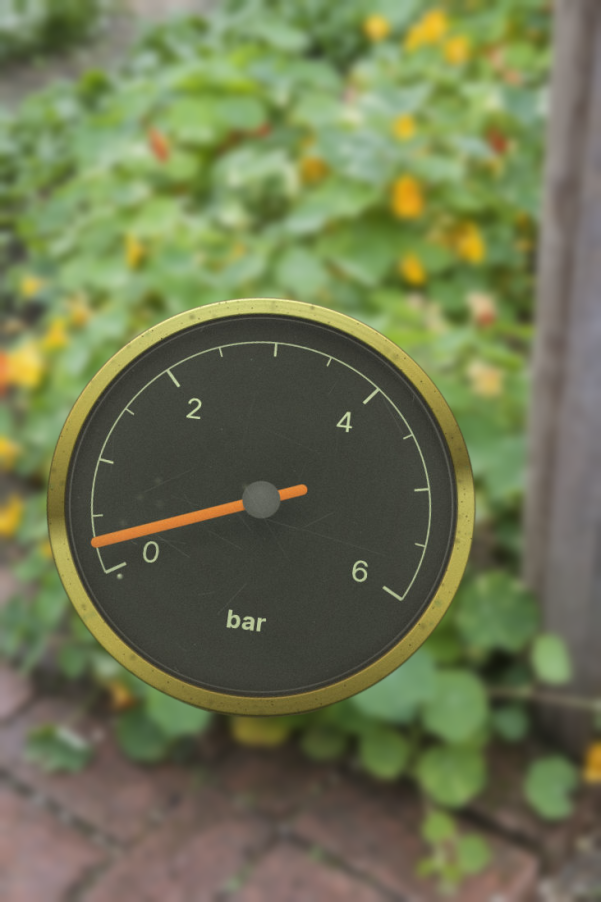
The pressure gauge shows bar 0.25
